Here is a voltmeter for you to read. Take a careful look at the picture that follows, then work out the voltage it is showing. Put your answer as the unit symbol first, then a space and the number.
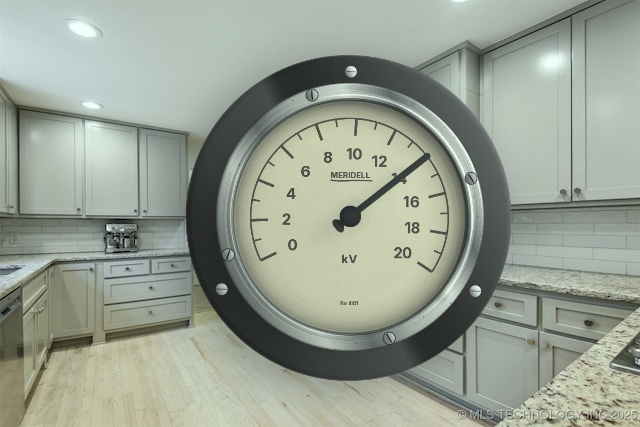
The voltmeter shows kV 14
